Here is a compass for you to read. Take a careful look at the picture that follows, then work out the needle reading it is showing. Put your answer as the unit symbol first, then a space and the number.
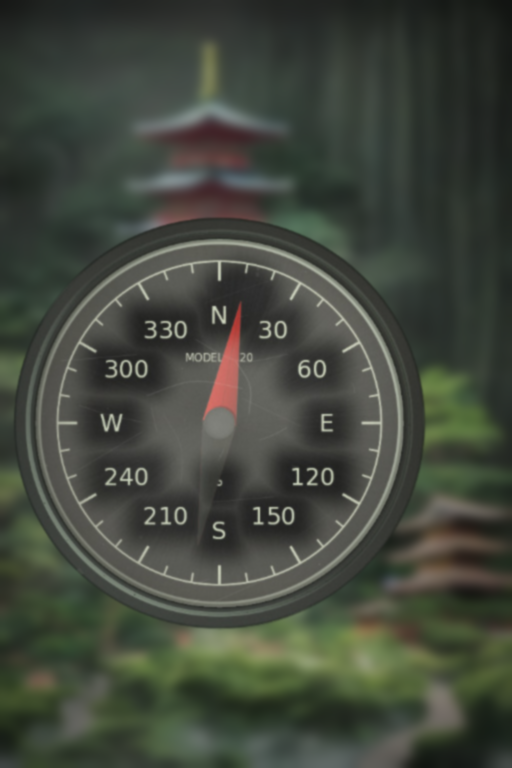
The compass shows ° 10
